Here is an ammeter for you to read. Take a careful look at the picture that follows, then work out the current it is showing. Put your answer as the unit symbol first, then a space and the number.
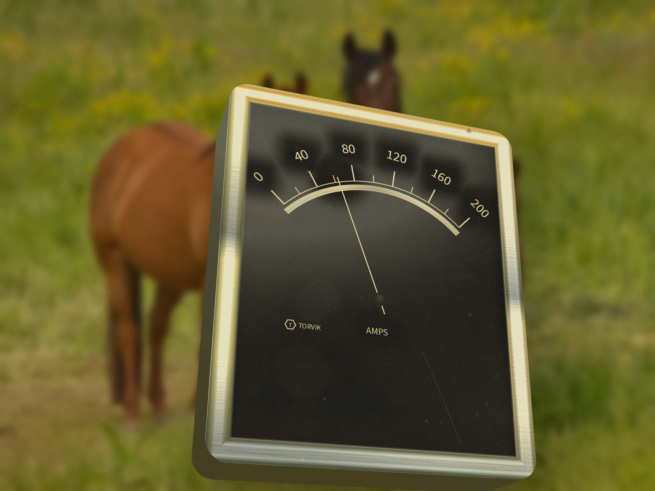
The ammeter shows A 60
